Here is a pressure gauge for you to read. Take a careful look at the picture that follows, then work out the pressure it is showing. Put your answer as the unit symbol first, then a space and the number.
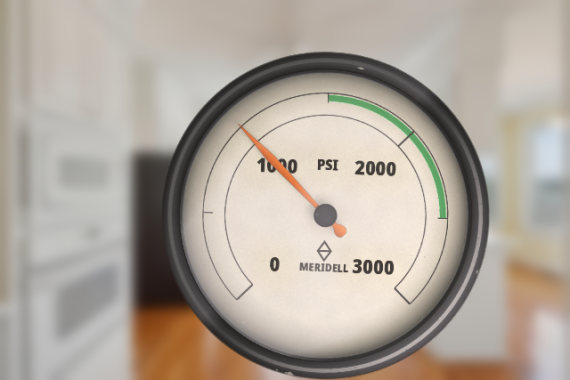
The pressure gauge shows psi 1000
